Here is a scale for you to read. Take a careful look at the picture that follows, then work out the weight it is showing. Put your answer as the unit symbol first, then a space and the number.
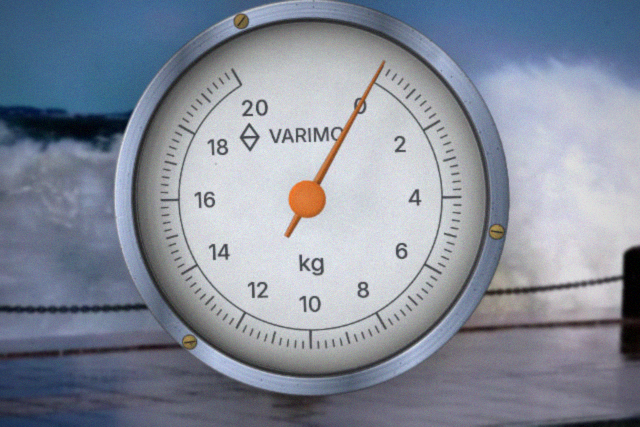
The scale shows kg 0
